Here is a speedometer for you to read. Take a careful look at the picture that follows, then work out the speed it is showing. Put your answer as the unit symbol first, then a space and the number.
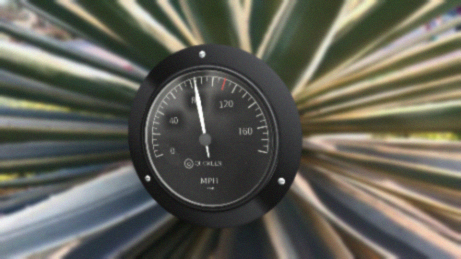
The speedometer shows mph 85
